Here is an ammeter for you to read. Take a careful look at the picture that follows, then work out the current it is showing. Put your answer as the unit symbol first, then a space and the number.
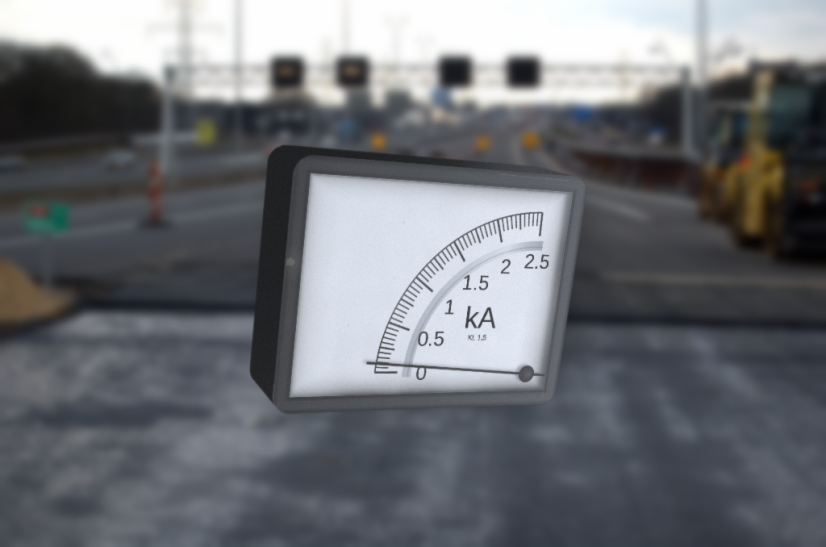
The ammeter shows kA 0.1
